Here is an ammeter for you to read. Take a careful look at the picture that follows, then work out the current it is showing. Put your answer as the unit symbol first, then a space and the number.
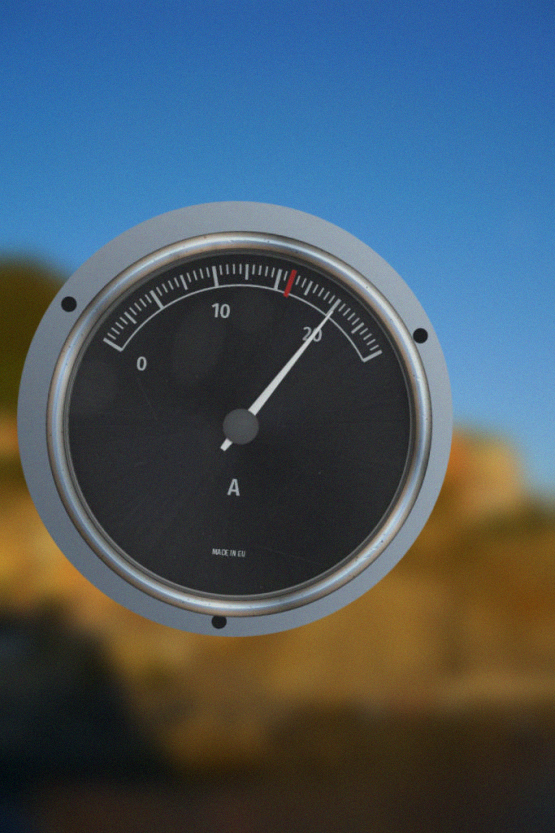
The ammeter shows A 20
